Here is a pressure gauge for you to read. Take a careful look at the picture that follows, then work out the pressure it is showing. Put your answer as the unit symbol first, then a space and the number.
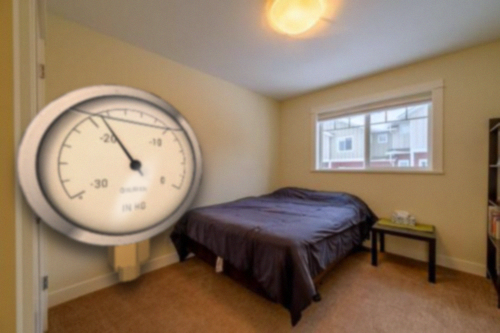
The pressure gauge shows inHg -19
